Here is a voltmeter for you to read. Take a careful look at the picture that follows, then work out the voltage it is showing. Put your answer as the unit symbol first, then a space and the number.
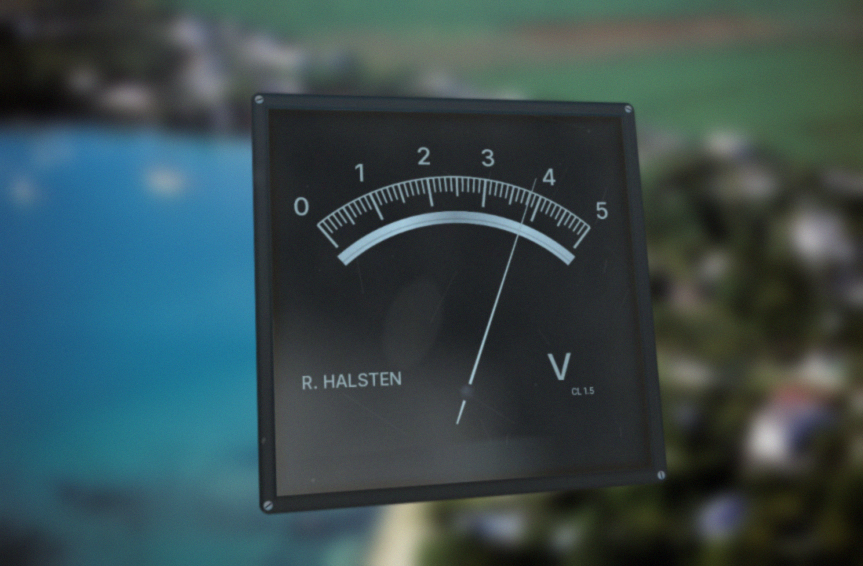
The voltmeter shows V 3.8
